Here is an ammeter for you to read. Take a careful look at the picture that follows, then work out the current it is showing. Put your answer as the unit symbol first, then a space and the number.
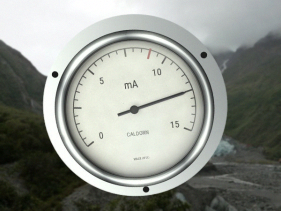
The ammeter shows mA 12.5
